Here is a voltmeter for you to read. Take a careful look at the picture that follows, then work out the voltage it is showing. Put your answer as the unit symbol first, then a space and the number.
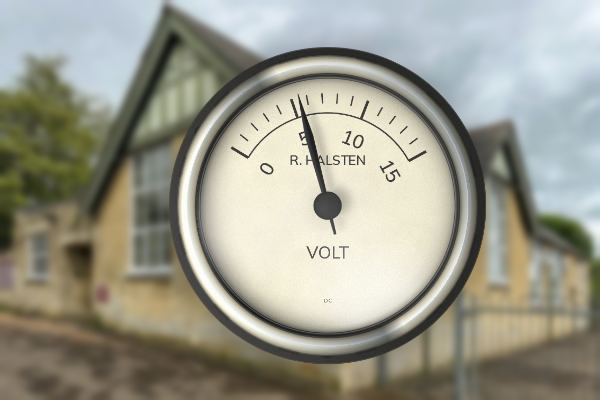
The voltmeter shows V 5.5
